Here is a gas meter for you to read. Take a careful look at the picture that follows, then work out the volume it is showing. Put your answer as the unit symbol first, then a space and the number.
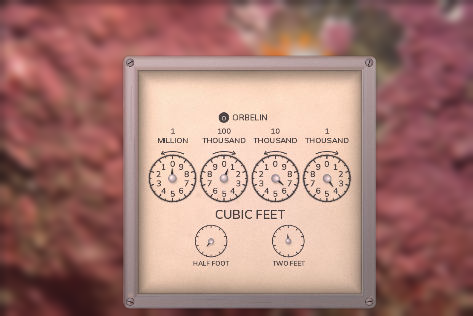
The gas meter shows ft³ 6400
